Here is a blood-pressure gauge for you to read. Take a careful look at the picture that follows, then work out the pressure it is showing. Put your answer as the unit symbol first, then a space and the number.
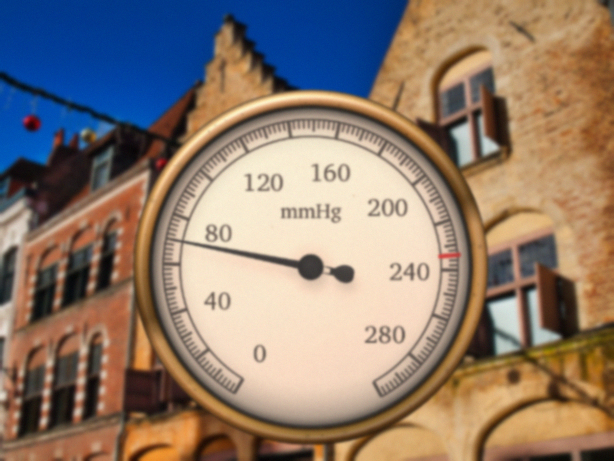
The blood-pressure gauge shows mmHg 70
